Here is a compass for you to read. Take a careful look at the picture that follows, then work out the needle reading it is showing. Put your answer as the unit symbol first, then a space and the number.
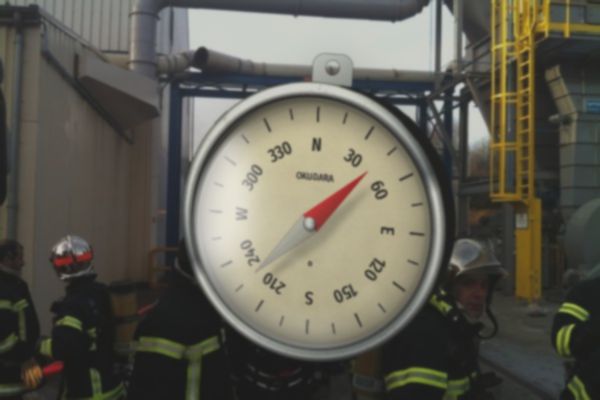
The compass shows ° 45
